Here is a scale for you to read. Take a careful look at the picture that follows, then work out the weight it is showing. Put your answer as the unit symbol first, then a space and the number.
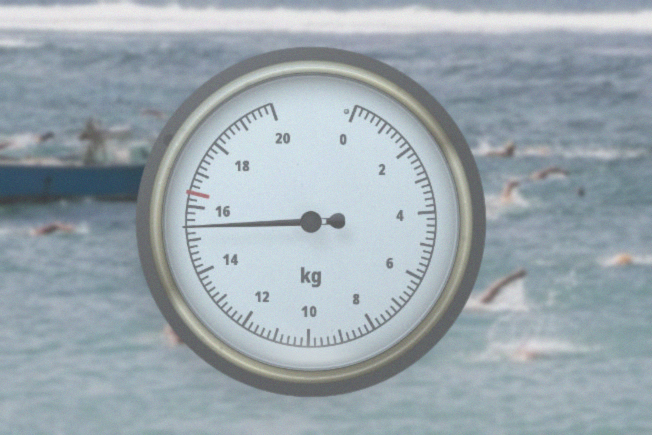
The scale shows kg 15.4
